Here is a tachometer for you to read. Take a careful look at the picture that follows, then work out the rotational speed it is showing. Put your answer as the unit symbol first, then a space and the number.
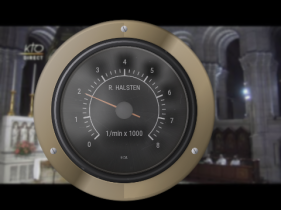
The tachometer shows rpm 2000
